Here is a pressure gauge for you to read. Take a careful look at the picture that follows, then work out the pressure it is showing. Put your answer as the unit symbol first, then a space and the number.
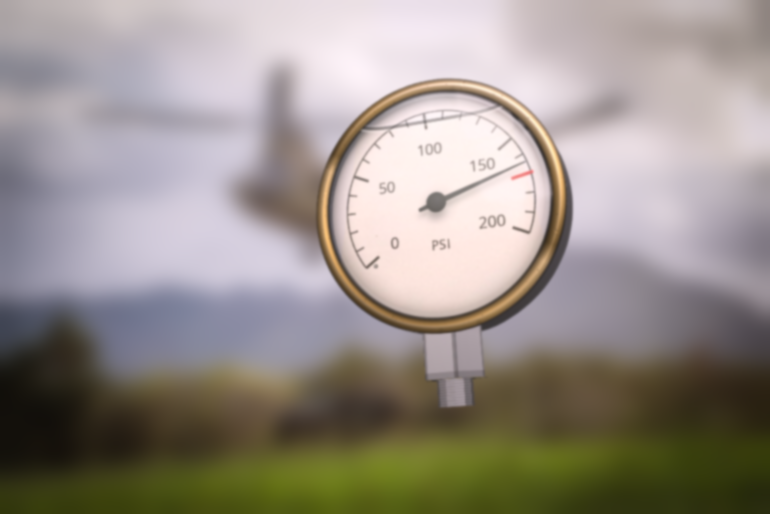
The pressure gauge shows psi 165
